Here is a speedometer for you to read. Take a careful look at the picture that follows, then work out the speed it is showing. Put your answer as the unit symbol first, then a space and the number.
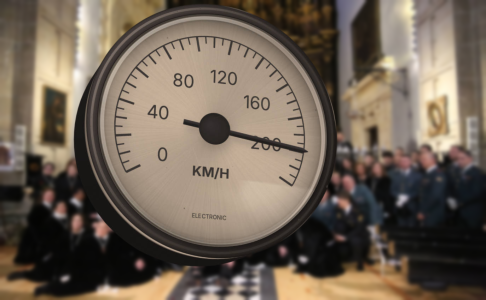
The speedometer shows km/h 200
